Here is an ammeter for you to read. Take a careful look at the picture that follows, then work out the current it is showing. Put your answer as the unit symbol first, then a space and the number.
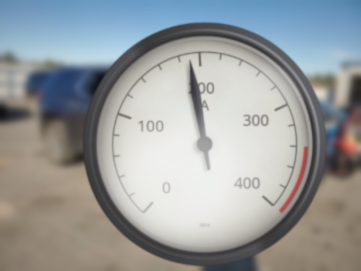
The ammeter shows A 190
